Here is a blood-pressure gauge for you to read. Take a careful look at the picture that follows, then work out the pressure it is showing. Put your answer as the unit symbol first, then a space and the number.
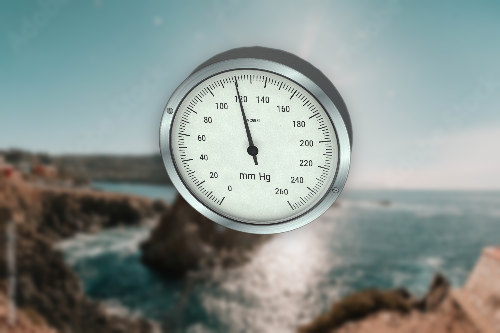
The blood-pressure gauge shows mmHg 120
